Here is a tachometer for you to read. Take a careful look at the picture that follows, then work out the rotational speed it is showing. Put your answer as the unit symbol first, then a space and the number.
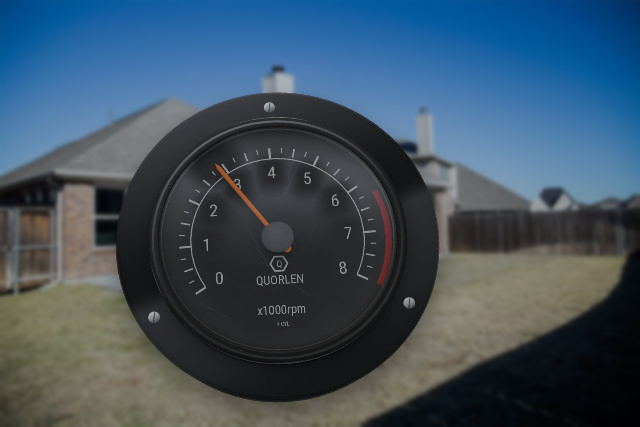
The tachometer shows rpm 2875
